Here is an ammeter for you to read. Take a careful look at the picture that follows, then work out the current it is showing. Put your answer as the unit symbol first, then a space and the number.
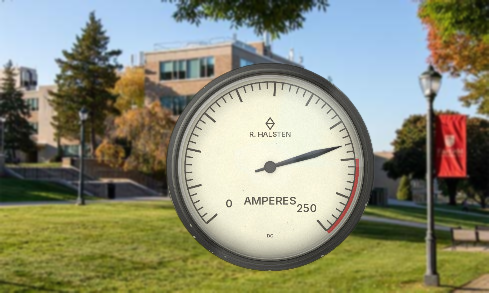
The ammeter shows A 190
